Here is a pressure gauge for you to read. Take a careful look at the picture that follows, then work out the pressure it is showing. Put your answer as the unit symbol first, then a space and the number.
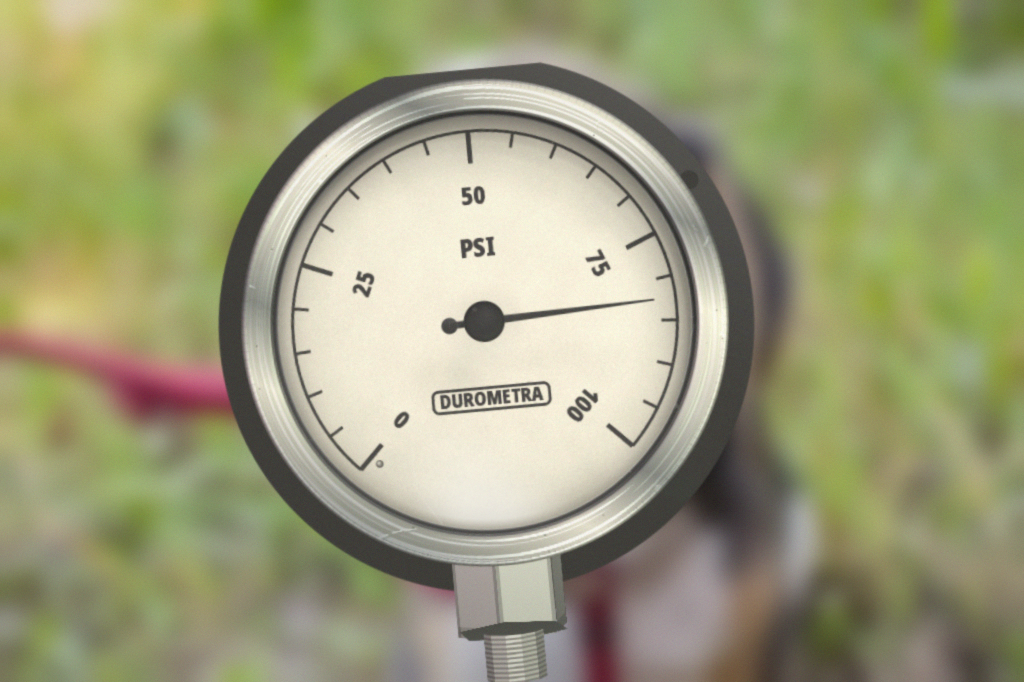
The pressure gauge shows psi 82.5
